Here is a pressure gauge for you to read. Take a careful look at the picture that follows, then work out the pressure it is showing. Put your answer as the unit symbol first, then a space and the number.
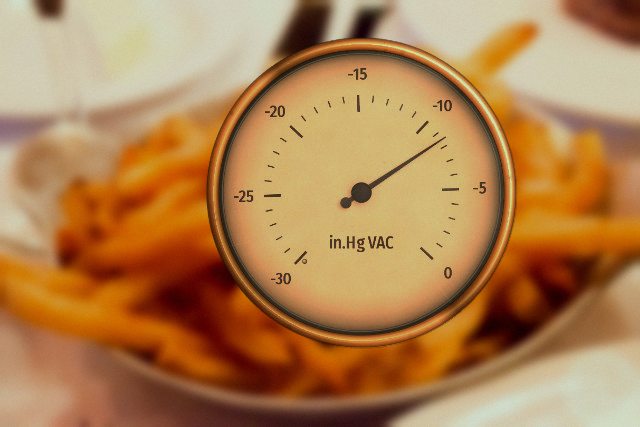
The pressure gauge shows inHg -8.5
